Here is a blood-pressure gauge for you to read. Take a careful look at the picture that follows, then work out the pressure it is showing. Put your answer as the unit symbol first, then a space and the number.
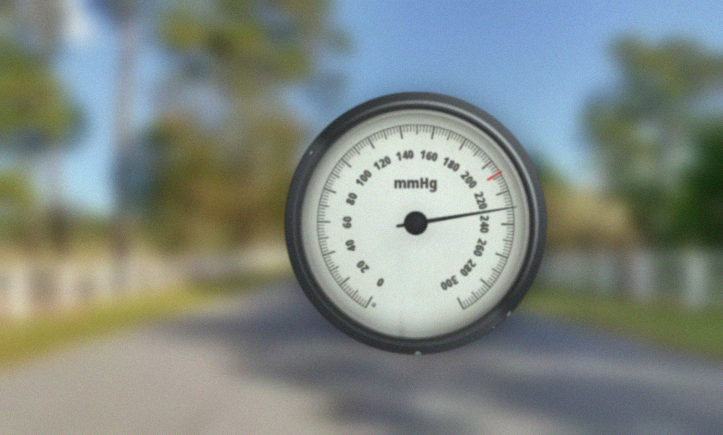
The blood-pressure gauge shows mmHg 230
